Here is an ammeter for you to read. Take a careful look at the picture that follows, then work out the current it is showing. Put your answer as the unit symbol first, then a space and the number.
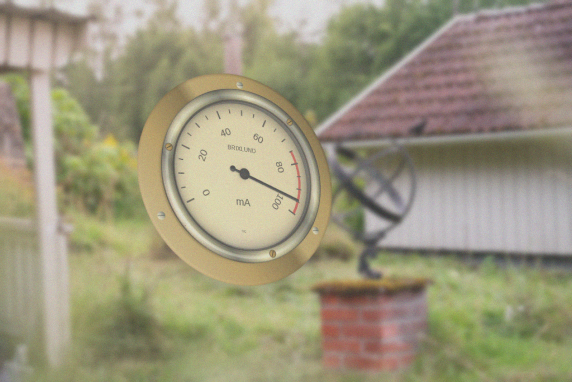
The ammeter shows mA 95
